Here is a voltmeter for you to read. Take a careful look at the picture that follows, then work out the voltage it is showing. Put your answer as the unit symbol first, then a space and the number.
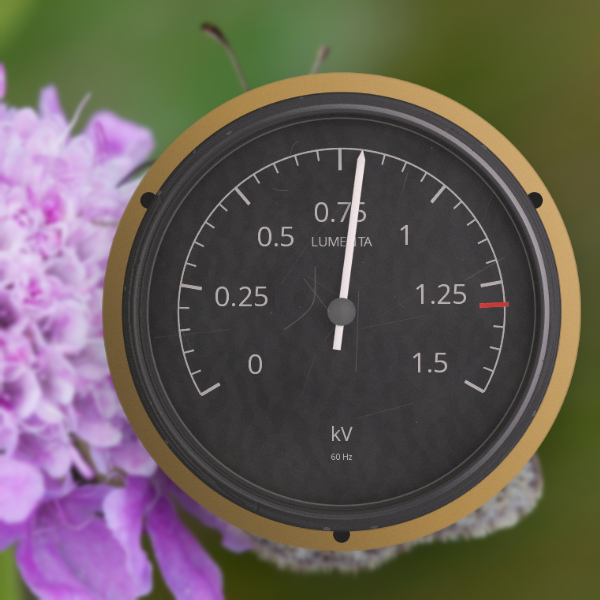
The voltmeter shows kV 0.8
